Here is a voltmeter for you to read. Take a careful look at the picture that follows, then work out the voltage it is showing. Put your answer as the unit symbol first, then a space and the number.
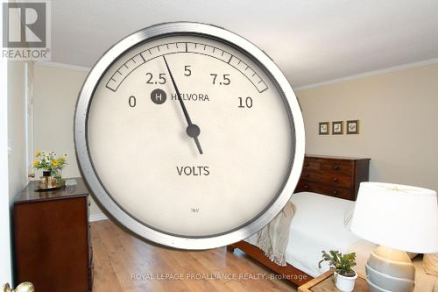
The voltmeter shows V 3.5
